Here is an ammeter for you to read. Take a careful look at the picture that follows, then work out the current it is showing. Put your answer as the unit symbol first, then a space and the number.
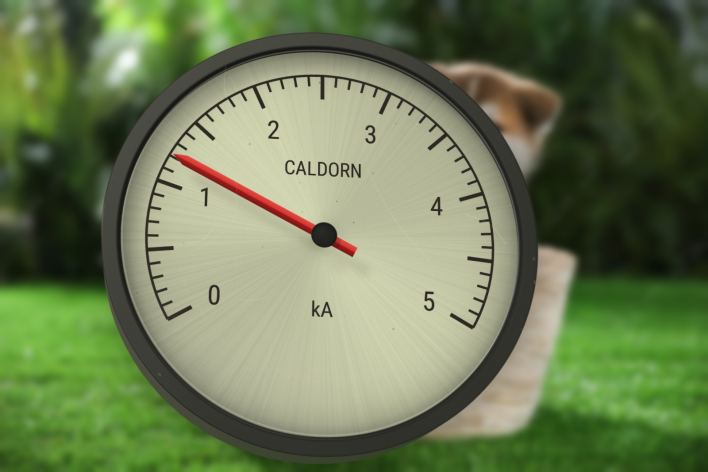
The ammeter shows kA 1.2
